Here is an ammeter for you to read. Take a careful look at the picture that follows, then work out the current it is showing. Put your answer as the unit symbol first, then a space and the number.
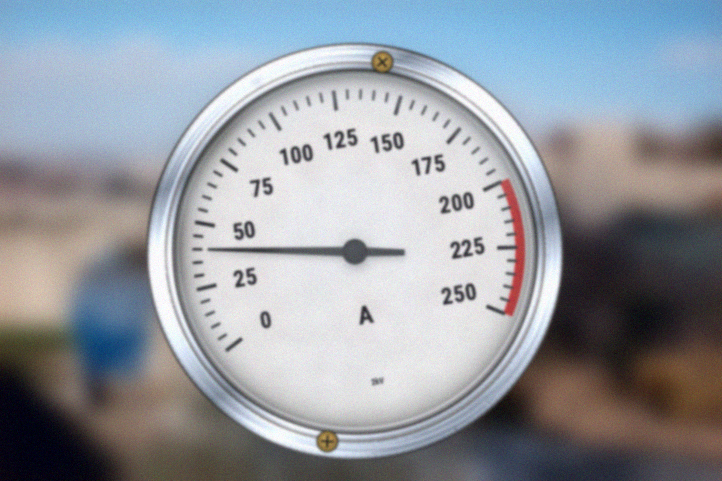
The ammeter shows A 40
